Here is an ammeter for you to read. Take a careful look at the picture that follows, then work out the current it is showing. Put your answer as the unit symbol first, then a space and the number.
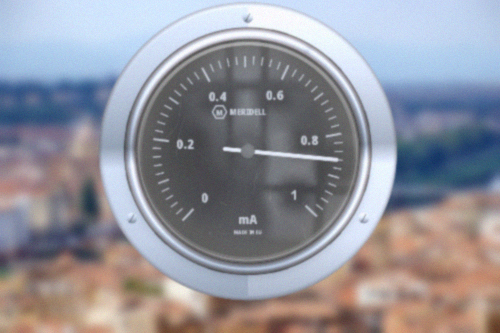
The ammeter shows mA 0.86
